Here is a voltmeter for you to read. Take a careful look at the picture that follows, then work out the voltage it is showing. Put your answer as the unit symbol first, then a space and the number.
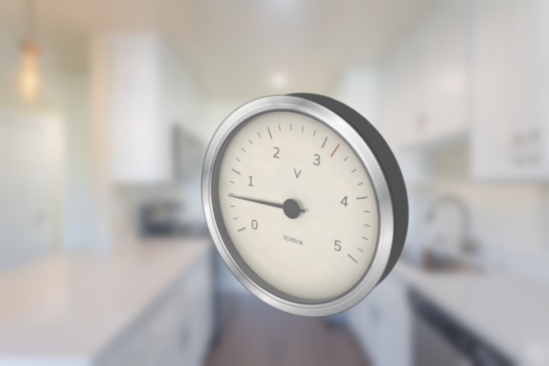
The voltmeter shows V 0.6
